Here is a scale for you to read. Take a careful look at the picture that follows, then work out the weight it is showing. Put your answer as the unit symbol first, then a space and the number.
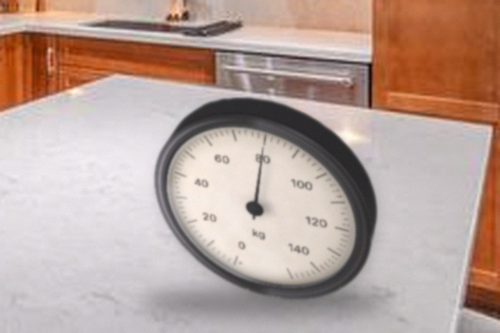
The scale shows kg 80
